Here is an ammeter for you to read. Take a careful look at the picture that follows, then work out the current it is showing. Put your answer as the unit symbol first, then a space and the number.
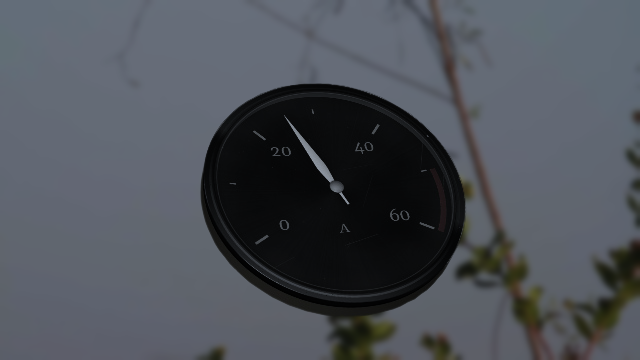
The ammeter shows A 25
